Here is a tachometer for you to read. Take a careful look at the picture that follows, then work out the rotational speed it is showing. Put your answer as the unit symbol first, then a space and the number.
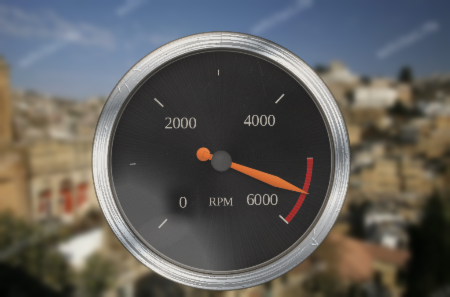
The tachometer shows rpm 5500
